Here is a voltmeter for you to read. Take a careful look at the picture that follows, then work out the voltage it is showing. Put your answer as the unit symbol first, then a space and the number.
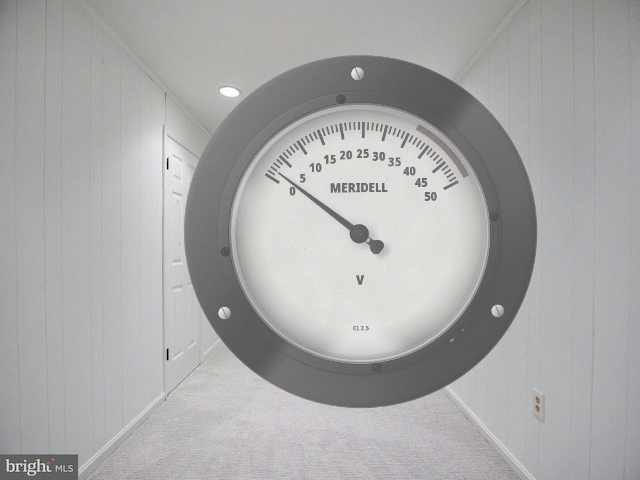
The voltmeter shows V 2
